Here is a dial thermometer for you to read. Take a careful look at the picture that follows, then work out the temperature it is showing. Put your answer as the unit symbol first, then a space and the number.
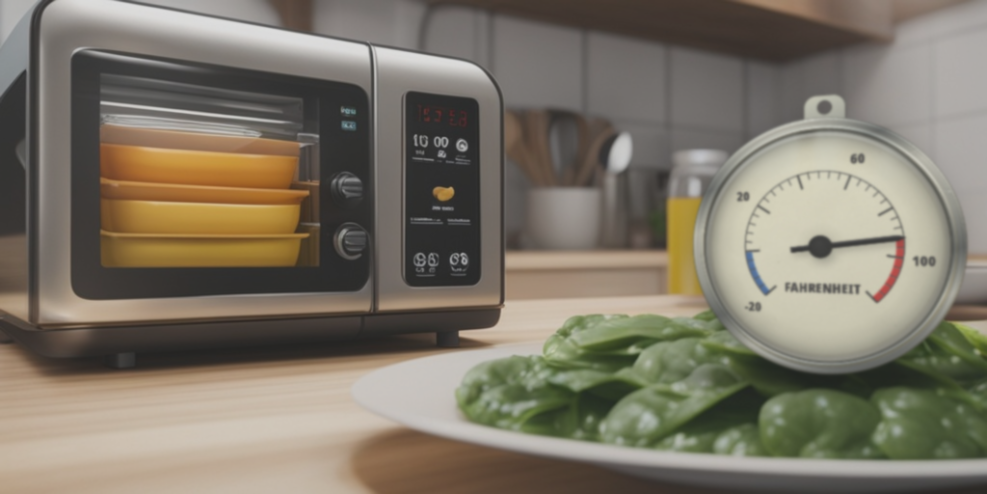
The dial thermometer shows °F 92
